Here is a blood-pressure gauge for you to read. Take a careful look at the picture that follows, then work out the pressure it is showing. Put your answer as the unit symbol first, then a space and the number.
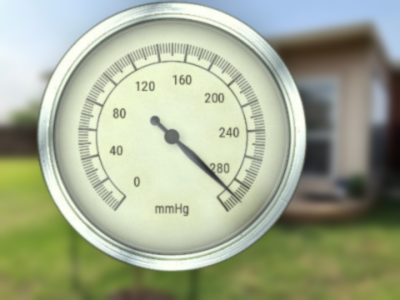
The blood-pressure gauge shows mmHg 290
